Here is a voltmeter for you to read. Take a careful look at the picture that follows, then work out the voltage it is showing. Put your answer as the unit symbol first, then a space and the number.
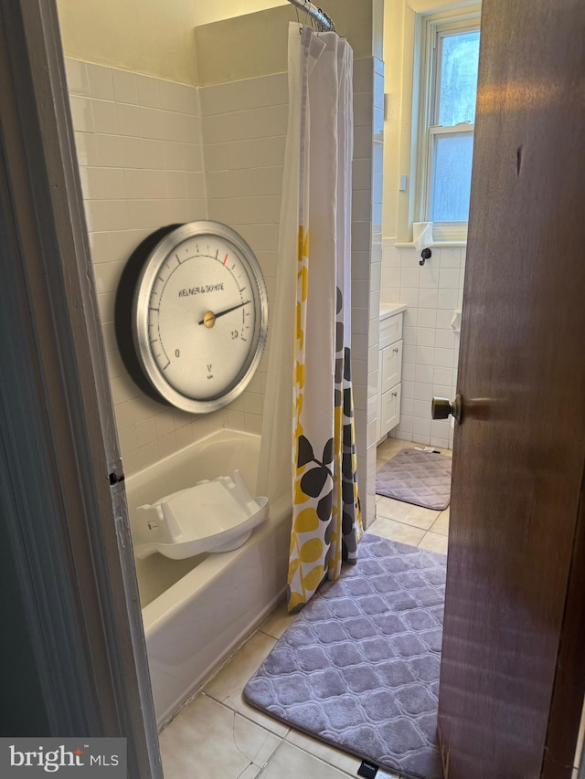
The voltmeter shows V 8.5
